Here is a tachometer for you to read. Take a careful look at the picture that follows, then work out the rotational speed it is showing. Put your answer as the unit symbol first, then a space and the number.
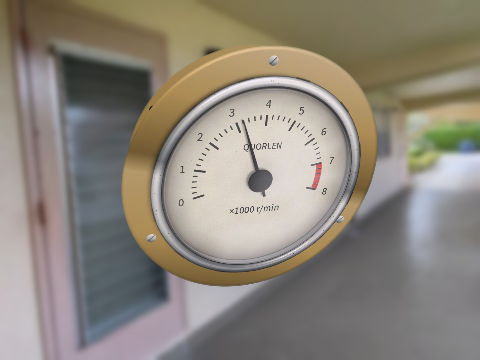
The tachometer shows rpm 3200
